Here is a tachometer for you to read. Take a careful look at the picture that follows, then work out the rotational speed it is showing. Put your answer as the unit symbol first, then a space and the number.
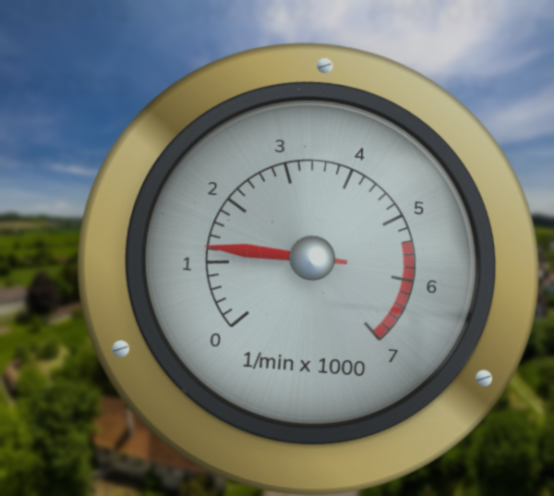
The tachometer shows rpm 1200
